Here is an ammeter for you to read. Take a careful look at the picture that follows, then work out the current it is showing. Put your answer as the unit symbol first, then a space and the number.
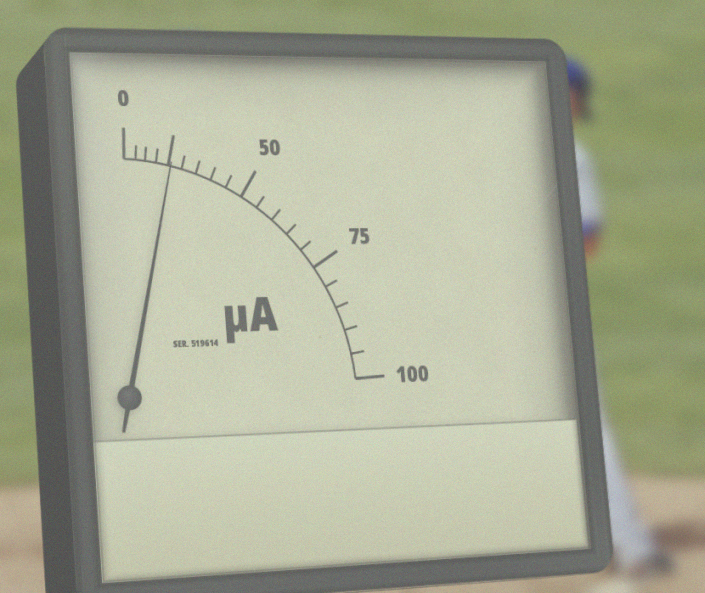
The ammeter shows µA 25
